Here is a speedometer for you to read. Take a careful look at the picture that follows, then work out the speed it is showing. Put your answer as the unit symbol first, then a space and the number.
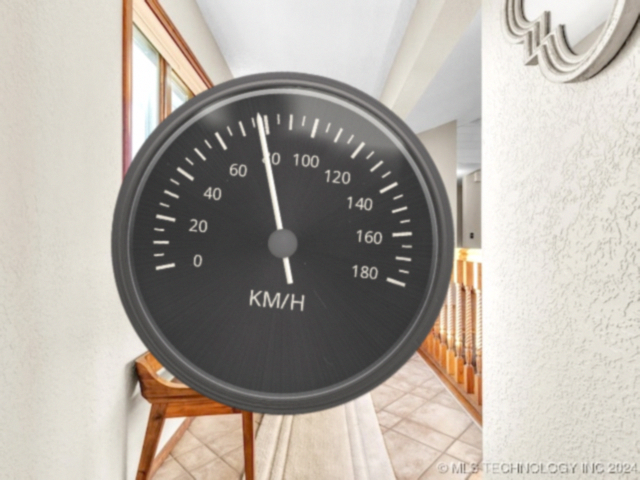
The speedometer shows km/h 77.5
